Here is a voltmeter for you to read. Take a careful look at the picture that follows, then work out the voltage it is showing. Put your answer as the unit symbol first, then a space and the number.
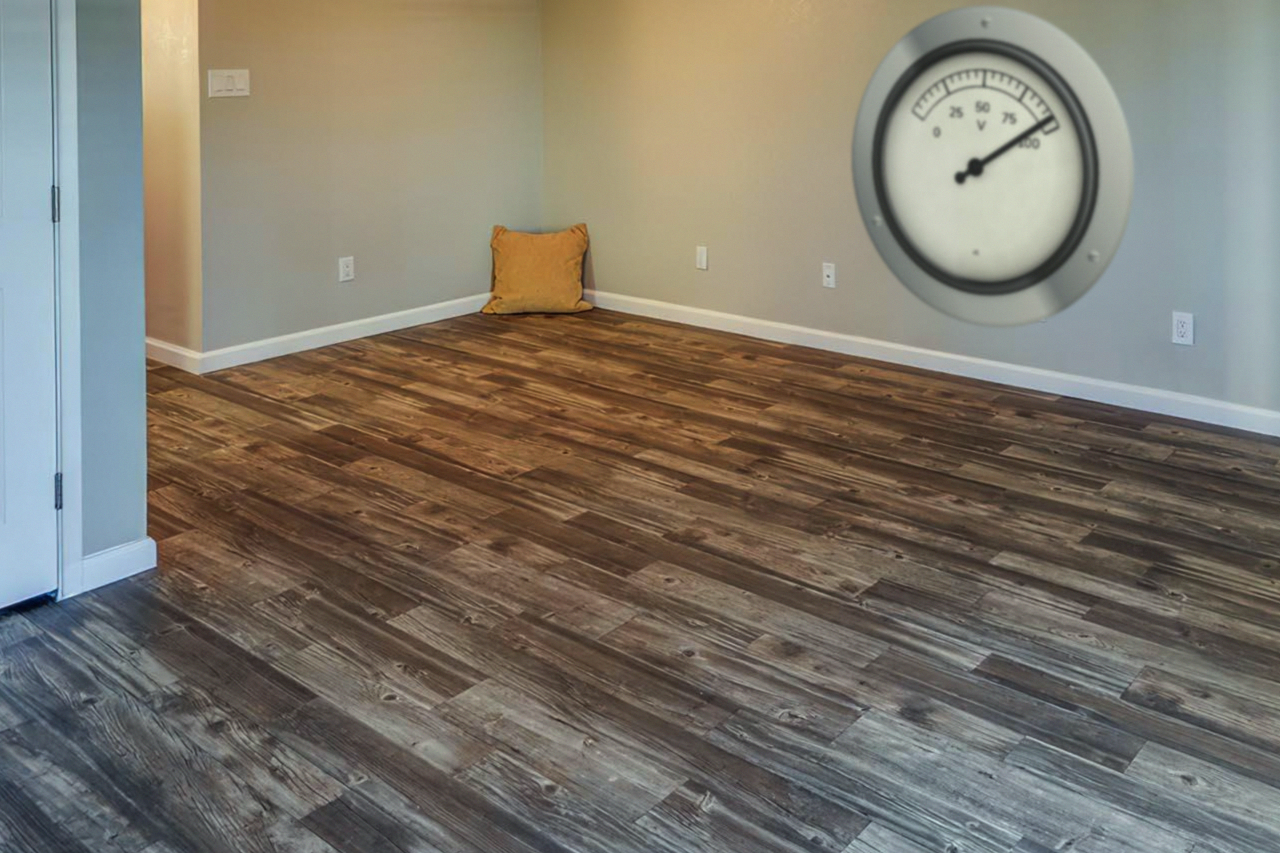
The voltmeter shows V 95
